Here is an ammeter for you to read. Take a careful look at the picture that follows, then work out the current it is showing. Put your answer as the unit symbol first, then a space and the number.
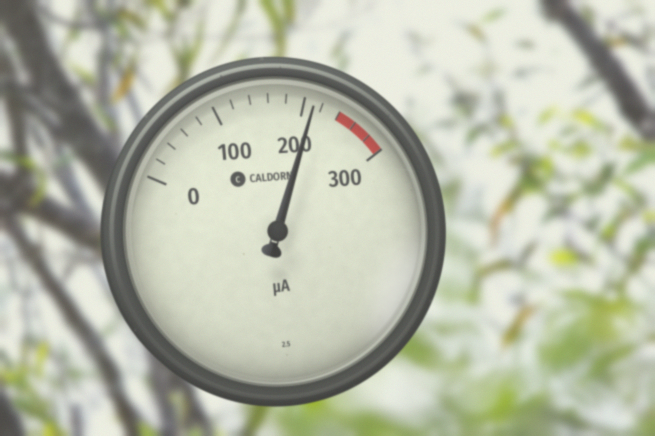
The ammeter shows µA 210
